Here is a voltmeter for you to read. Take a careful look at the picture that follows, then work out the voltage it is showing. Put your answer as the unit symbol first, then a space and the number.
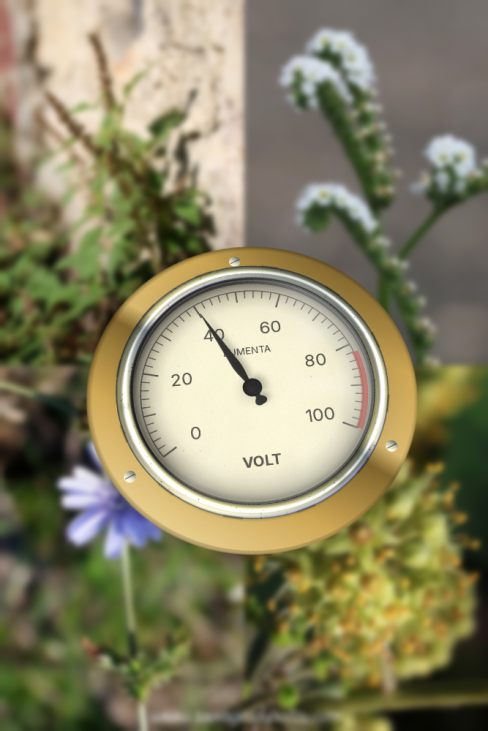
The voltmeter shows V 40
